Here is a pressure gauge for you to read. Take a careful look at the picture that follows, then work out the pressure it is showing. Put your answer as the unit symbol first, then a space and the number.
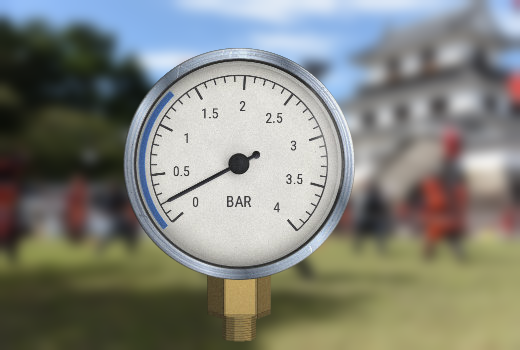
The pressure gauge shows bar 0.2
